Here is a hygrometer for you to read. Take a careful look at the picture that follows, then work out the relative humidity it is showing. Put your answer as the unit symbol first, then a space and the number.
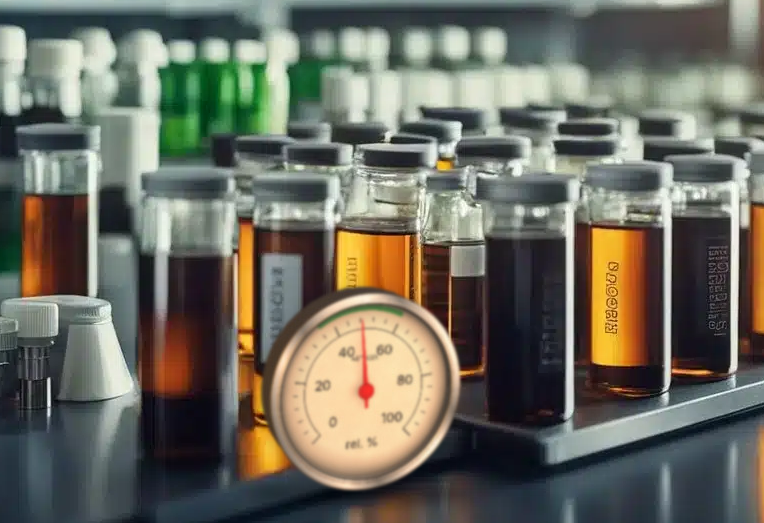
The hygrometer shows % 48
